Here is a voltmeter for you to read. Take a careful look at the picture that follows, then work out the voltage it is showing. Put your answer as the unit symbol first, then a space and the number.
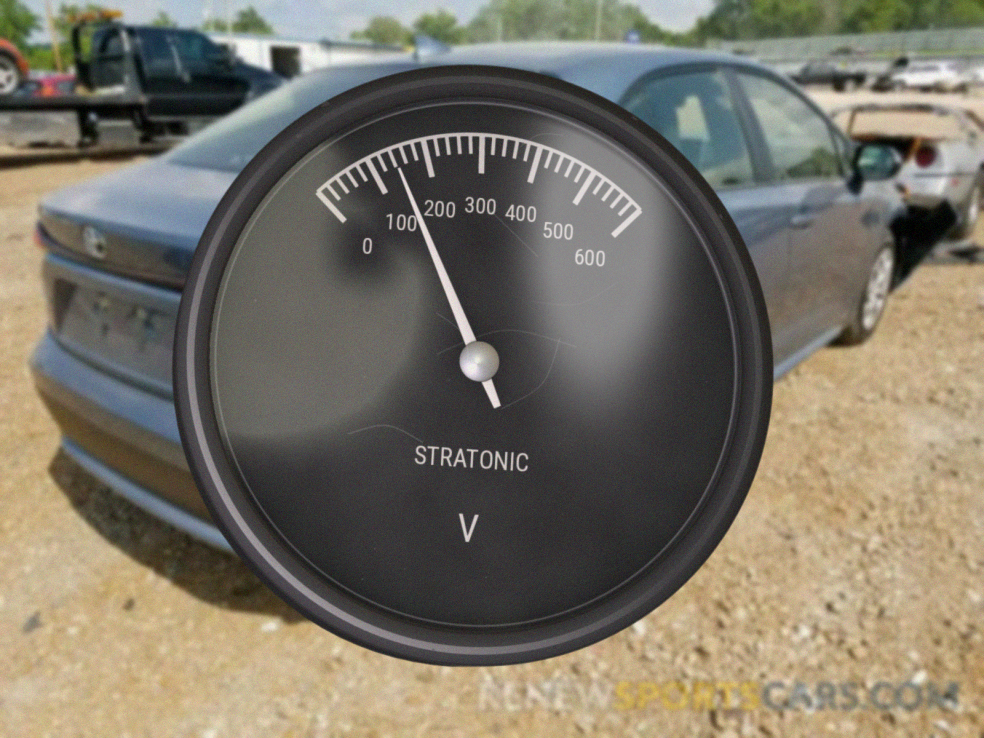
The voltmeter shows V 140
